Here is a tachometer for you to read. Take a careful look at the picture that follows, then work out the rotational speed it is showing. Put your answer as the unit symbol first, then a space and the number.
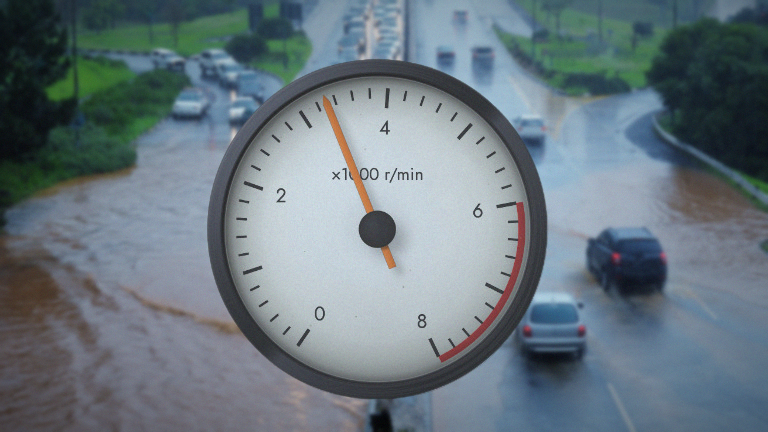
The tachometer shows rpm 3300
